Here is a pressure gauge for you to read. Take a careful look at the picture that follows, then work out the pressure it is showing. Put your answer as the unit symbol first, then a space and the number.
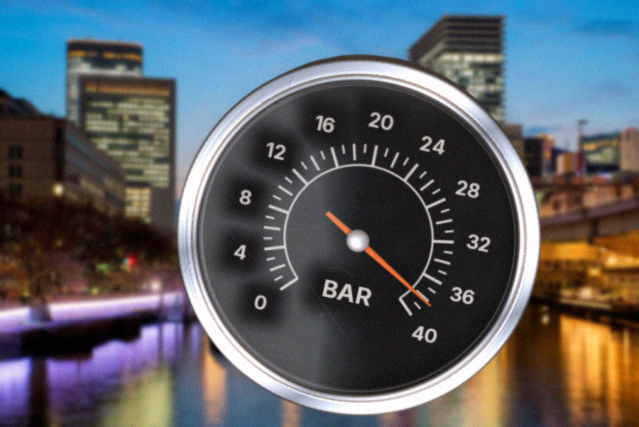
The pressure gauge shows bar 38
